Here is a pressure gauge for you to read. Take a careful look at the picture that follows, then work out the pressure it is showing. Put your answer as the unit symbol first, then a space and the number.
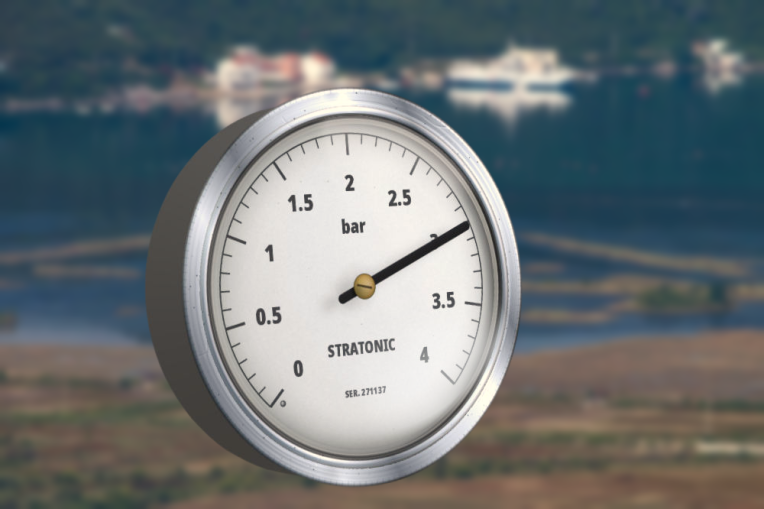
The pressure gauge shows bar 3
